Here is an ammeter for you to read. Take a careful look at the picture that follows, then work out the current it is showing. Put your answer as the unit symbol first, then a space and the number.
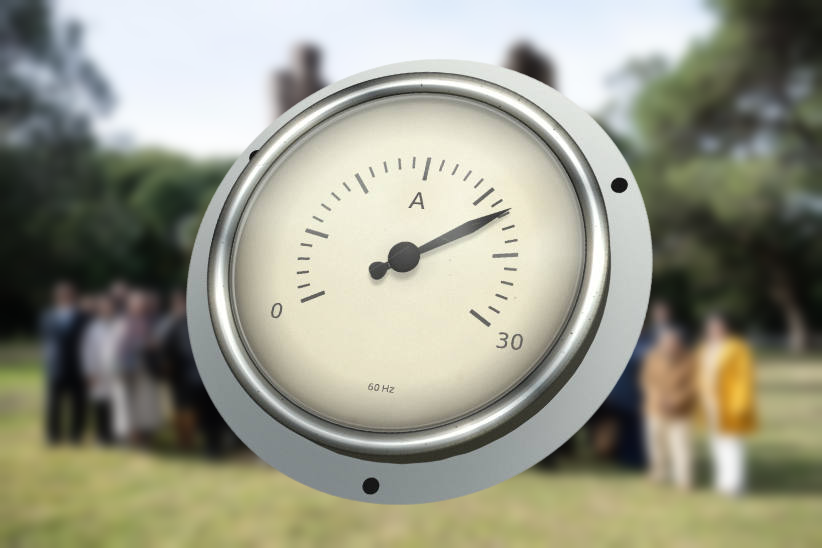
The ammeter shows A 22
